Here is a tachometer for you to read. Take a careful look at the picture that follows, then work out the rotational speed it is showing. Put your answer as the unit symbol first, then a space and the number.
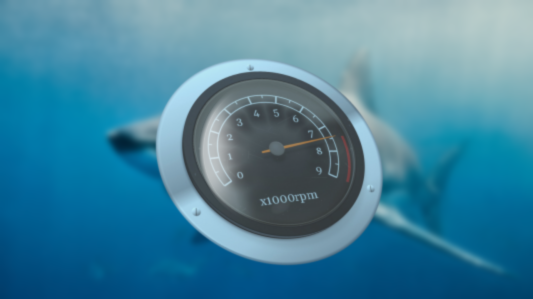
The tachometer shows rpm 7500
